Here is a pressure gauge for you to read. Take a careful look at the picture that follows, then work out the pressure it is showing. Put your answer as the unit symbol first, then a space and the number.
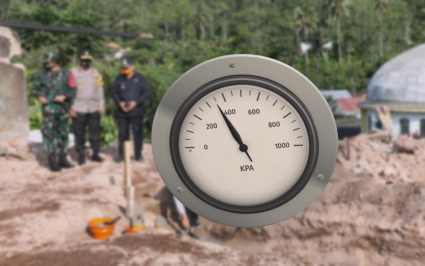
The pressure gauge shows kPa 350
